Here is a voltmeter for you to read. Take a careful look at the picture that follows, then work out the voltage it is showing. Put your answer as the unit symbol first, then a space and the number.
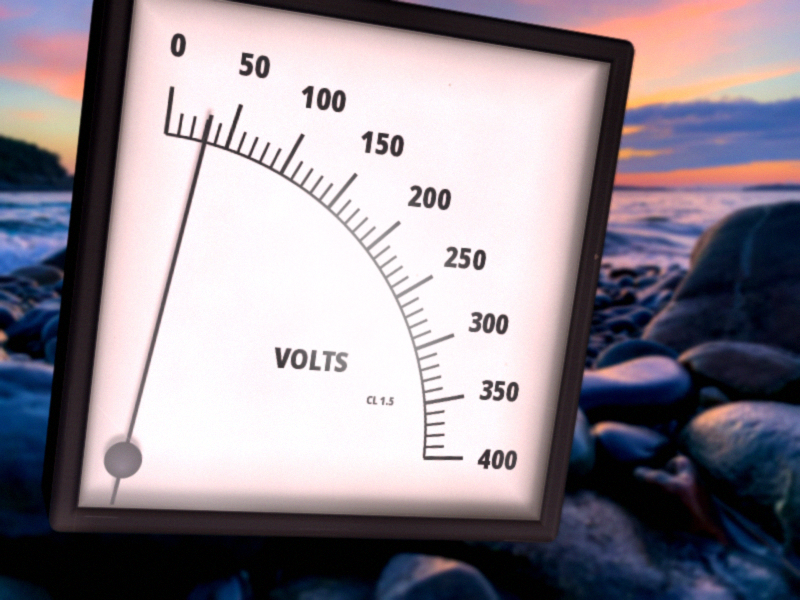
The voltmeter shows V 30
